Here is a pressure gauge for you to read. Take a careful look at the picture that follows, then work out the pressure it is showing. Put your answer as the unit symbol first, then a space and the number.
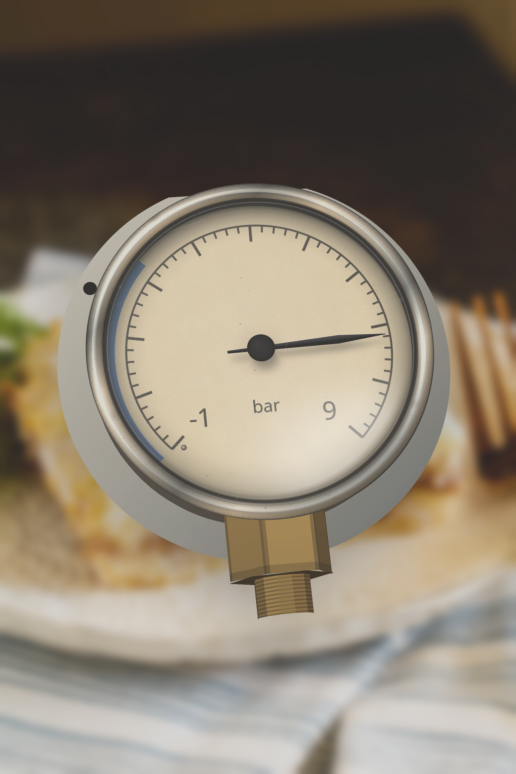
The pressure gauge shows bar 7.2
